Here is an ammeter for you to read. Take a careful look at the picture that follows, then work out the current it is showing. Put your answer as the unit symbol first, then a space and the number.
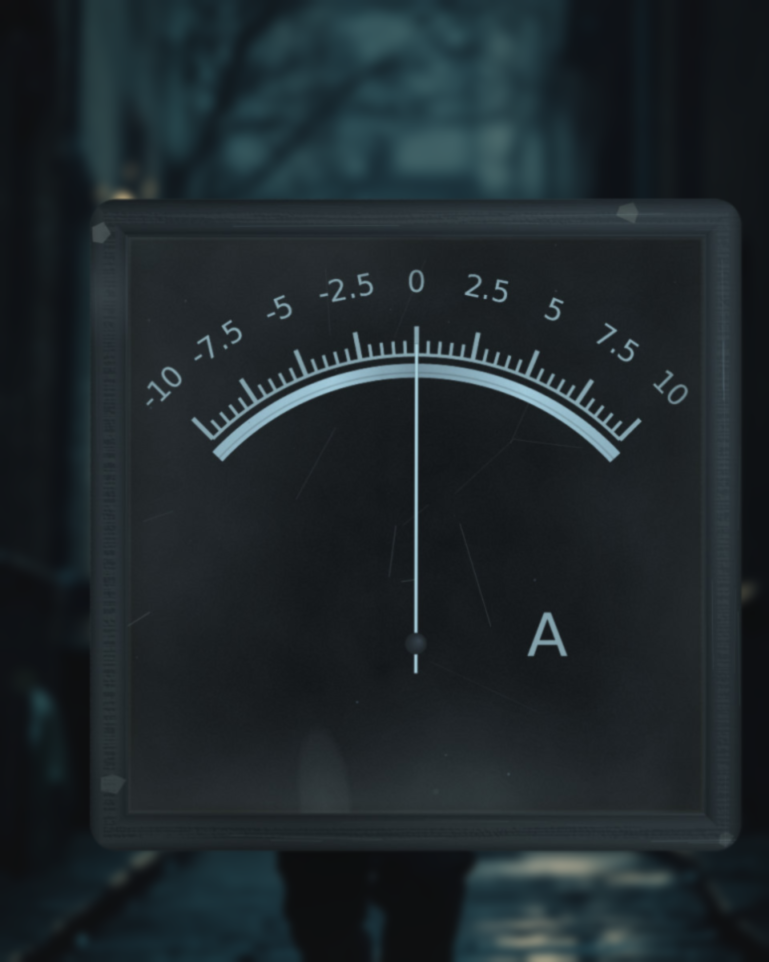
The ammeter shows A 0
